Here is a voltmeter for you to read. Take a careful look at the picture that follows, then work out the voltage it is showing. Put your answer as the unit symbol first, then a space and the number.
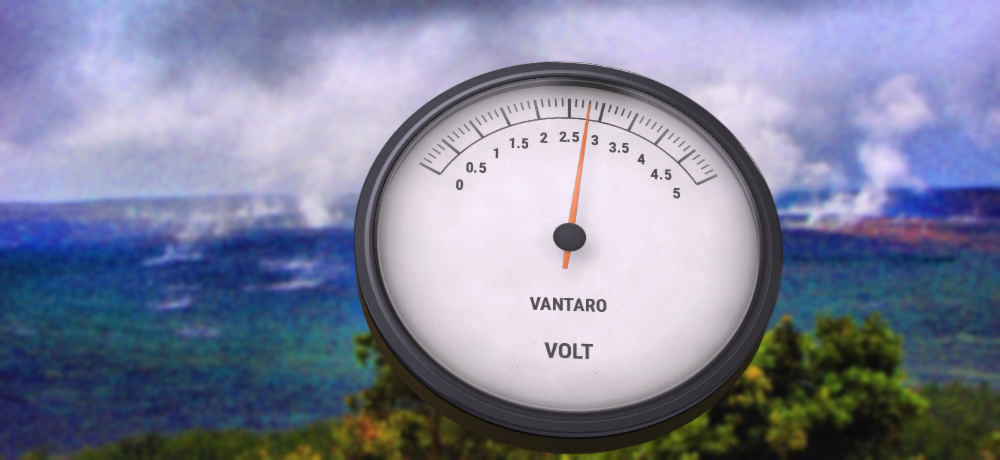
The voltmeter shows V 2.8
